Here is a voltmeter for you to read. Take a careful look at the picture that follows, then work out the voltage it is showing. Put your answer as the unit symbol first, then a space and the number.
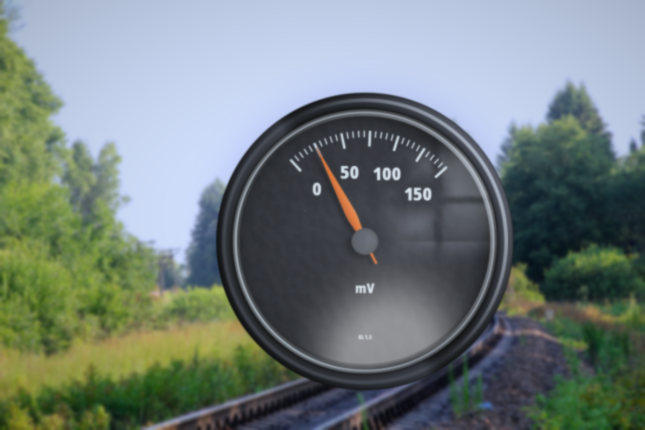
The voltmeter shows mV 25
